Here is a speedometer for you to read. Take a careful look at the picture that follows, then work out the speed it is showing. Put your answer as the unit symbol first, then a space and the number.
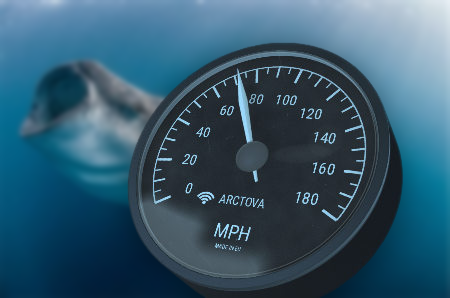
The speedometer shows mph 72.5
